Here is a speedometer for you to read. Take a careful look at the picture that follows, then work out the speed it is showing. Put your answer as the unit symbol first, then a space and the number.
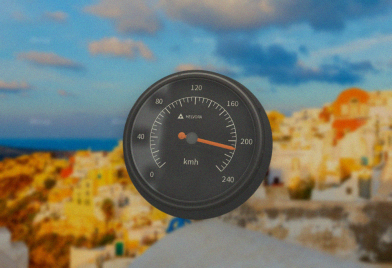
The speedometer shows km/h 210
